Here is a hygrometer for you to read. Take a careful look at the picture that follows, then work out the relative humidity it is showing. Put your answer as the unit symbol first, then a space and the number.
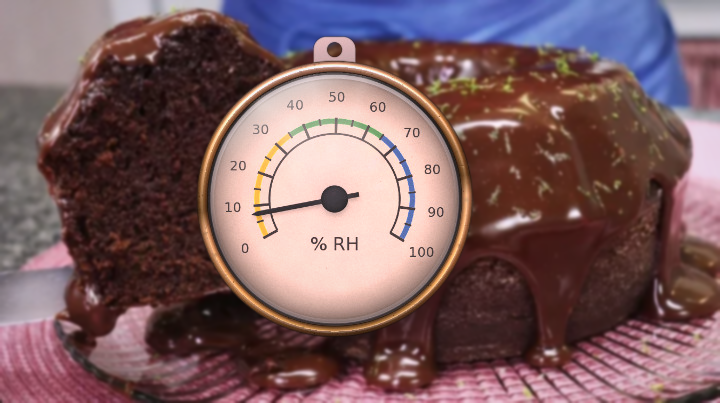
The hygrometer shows % 7.5
